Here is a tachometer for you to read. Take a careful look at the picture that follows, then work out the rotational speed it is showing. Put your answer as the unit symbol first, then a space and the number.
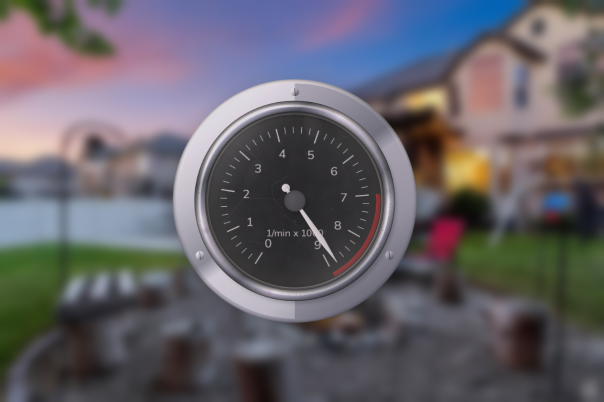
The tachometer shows rpm 8800
